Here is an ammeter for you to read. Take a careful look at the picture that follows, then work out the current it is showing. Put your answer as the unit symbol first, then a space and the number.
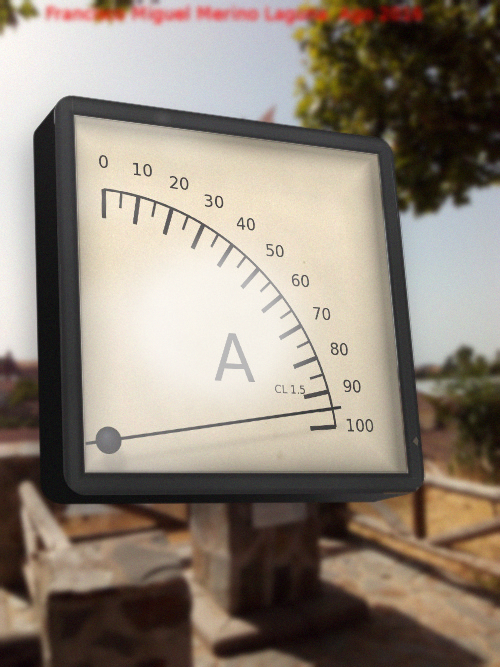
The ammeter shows A 95
